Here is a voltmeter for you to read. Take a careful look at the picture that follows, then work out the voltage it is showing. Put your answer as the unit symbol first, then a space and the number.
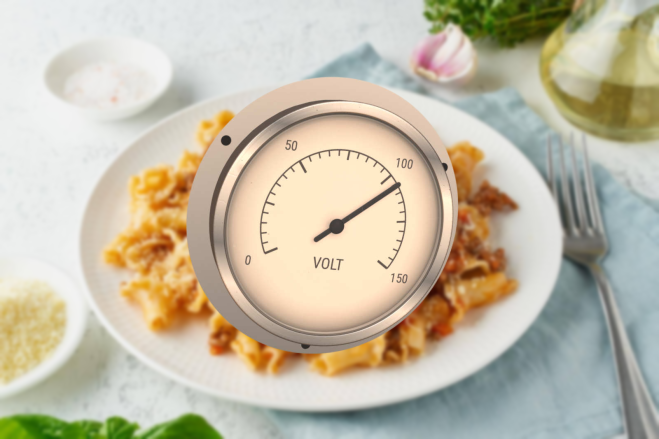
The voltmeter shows V 105
